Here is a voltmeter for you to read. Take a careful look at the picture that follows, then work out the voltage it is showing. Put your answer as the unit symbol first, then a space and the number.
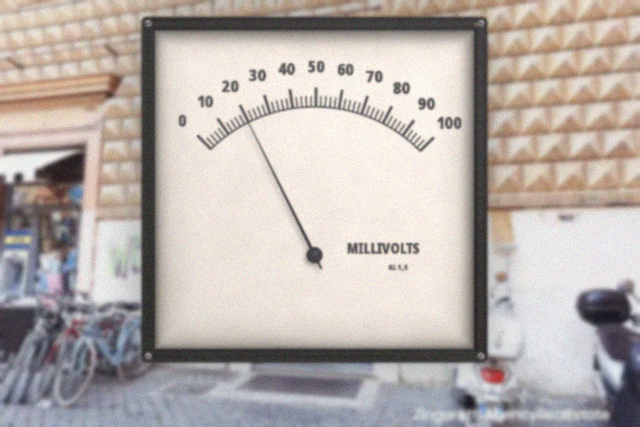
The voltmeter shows mV 20
